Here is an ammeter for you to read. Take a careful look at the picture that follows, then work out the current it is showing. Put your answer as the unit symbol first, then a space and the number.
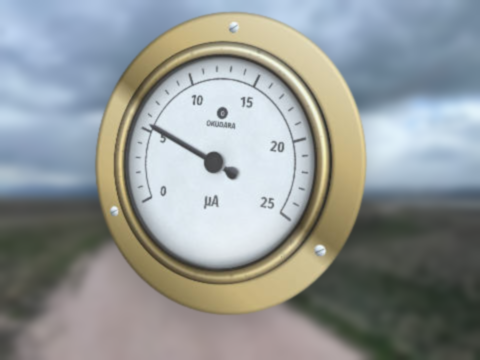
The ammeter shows µA 5.5
